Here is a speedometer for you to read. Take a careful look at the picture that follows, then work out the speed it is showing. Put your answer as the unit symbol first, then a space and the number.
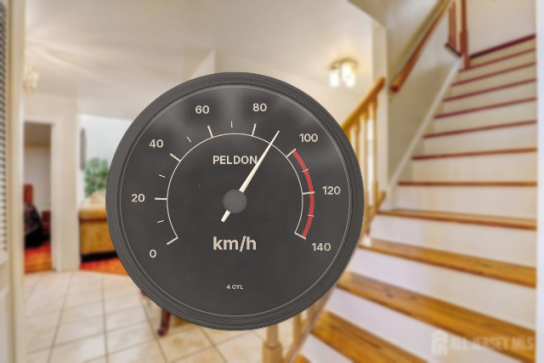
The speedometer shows km/h 90
